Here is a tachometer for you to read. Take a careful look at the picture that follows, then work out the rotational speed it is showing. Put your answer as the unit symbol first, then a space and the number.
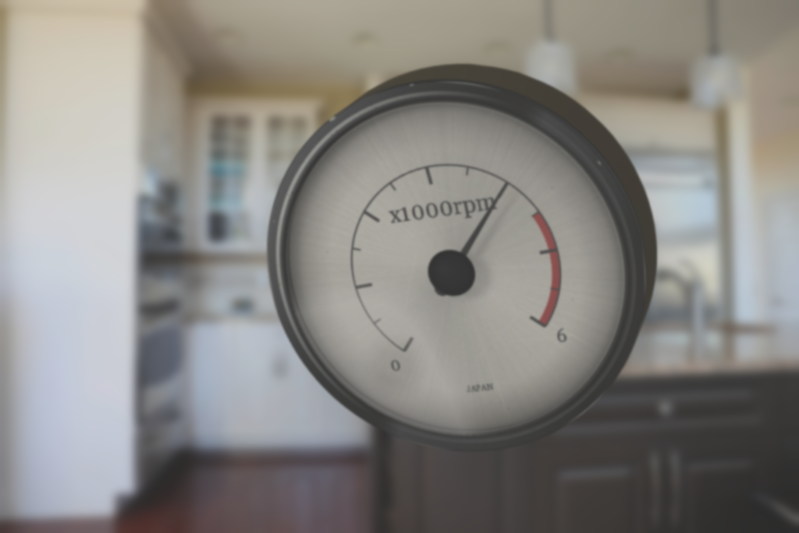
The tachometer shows rpm 4000
